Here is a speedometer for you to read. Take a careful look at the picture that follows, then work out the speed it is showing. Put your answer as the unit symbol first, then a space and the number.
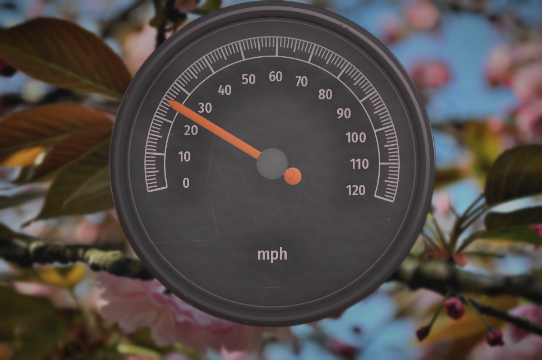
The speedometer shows mph 25
